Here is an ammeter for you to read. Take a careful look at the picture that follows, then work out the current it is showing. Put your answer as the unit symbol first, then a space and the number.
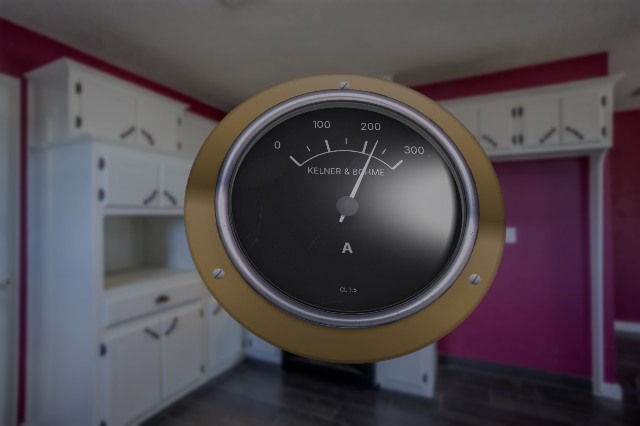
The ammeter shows A 225
